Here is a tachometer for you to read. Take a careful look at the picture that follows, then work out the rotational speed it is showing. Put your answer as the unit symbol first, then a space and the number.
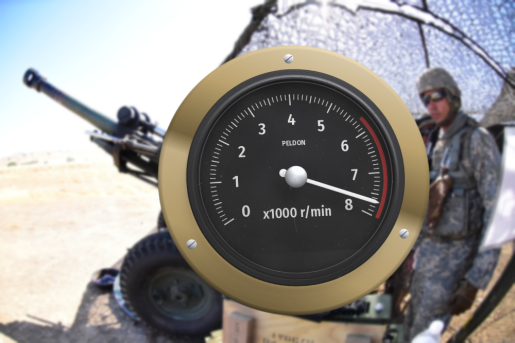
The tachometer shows rpm 7700
